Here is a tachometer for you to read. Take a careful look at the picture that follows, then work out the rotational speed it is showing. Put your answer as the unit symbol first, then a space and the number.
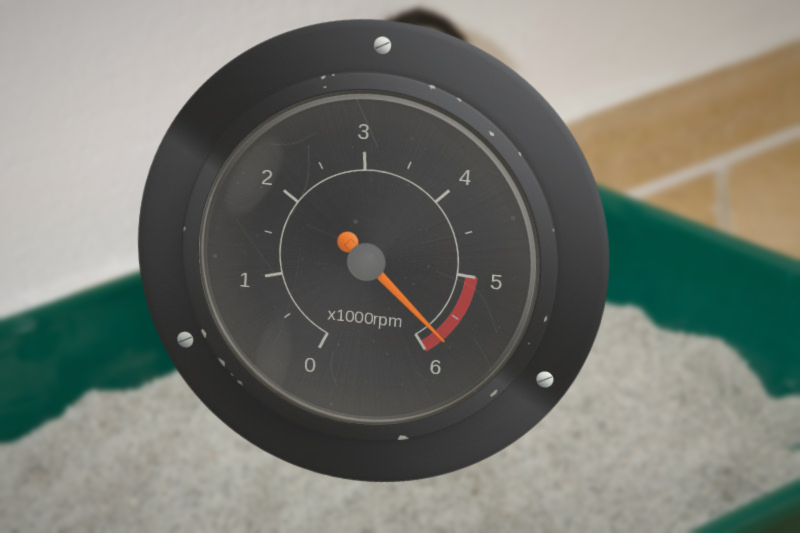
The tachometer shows rpm 5750
